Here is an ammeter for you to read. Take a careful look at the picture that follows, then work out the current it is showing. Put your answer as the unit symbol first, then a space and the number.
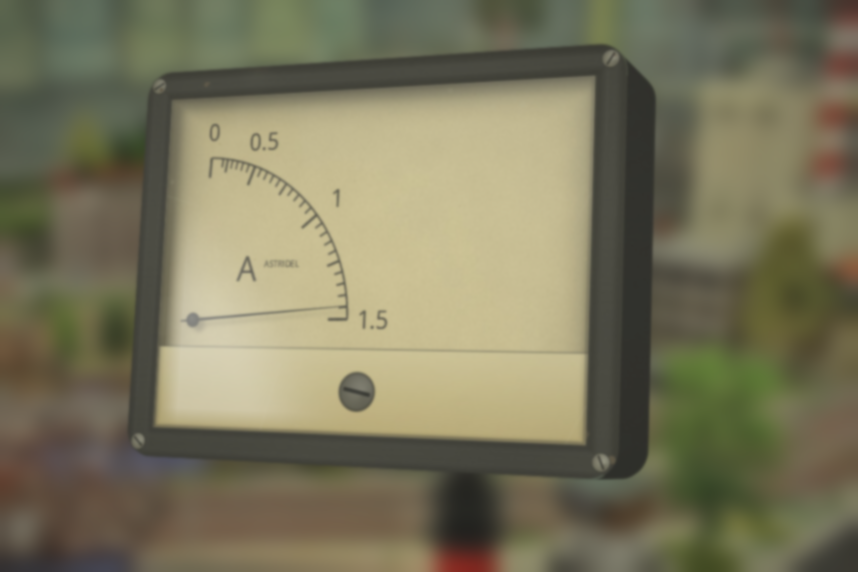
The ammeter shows A 1.45
